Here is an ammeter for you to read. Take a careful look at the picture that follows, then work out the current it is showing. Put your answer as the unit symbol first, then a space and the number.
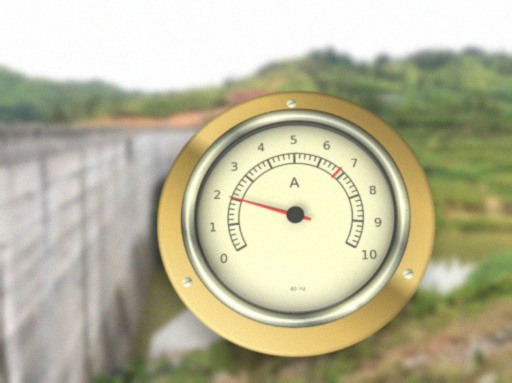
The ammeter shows A 2
